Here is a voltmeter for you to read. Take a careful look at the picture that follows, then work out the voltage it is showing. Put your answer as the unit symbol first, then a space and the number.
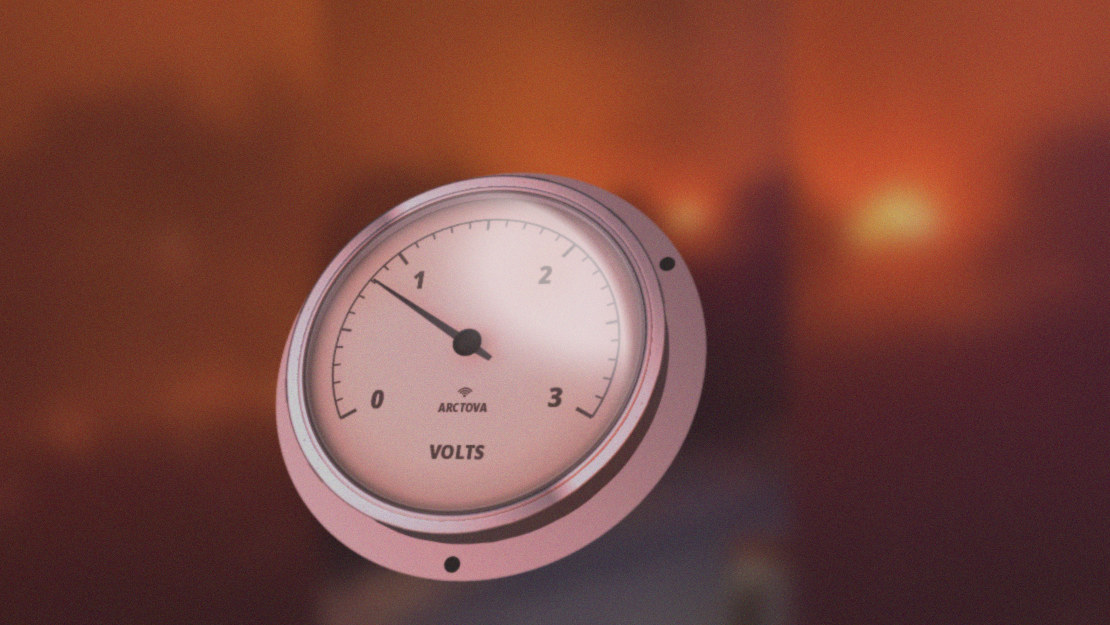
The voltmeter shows V 0.8
